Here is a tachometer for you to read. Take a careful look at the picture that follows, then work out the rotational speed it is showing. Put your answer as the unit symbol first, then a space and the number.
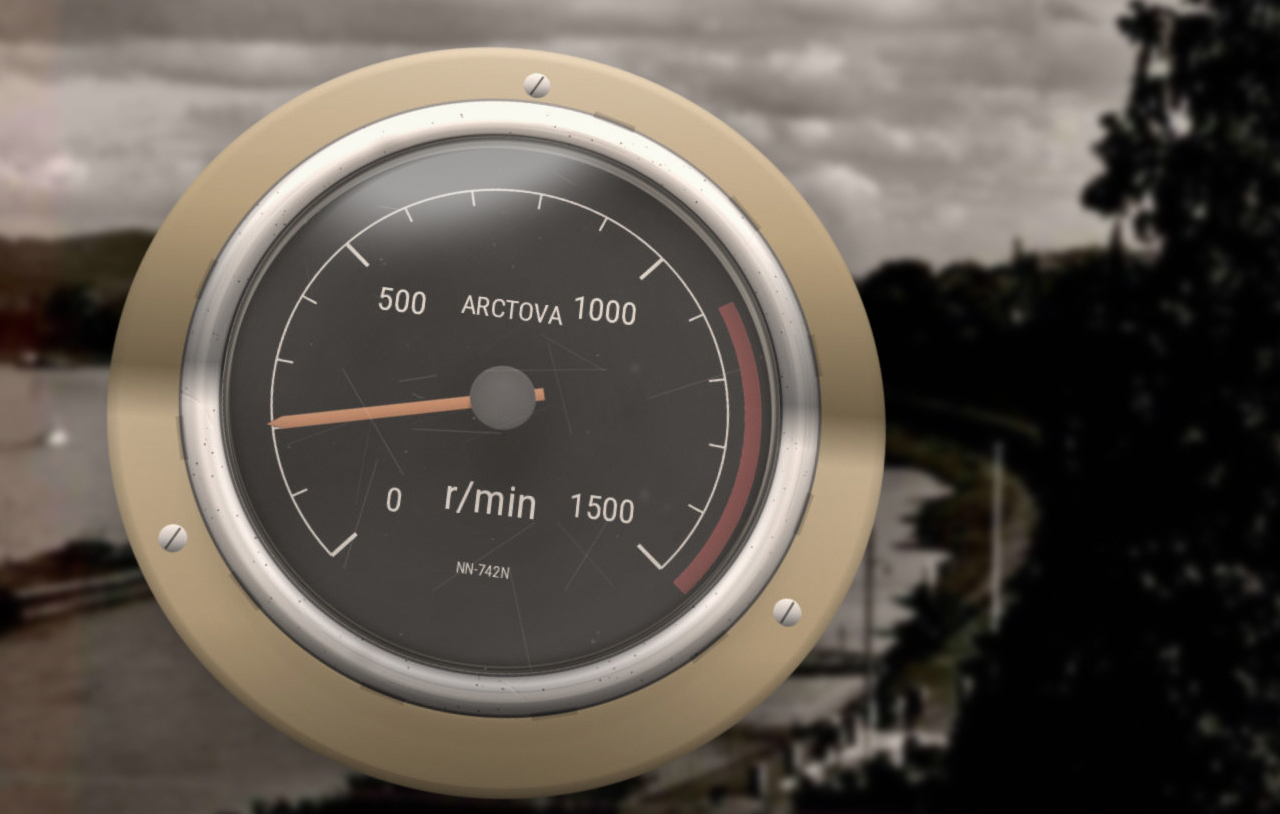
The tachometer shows rpm 200
